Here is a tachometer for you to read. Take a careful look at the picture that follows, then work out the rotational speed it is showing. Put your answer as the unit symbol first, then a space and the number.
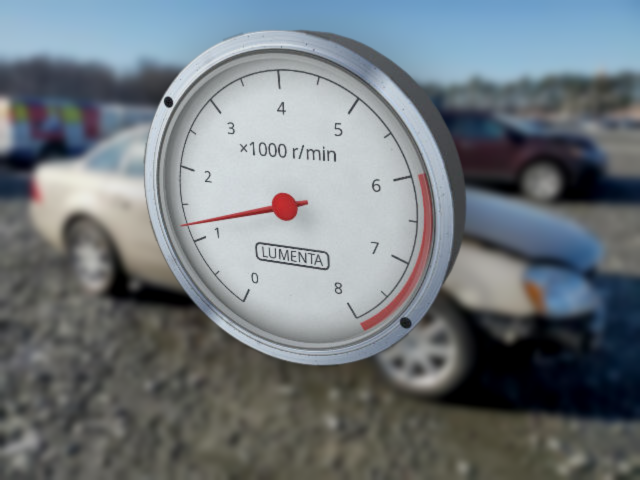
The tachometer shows rpm 1250
